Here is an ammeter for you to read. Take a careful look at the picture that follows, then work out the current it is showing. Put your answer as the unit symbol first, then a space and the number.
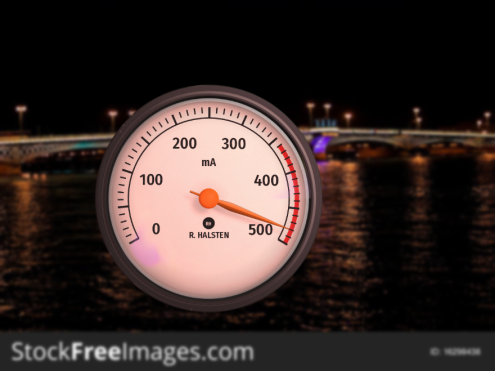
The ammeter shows mA 480
